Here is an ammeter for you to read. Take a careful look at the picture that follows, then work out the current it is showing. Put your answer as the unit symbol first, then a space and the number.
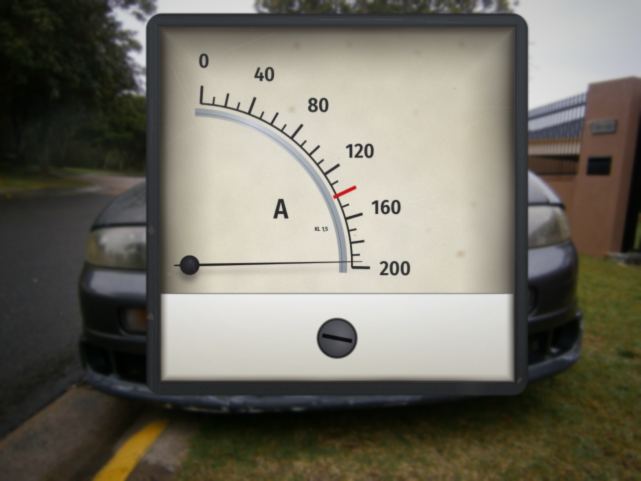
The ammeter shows A 195
